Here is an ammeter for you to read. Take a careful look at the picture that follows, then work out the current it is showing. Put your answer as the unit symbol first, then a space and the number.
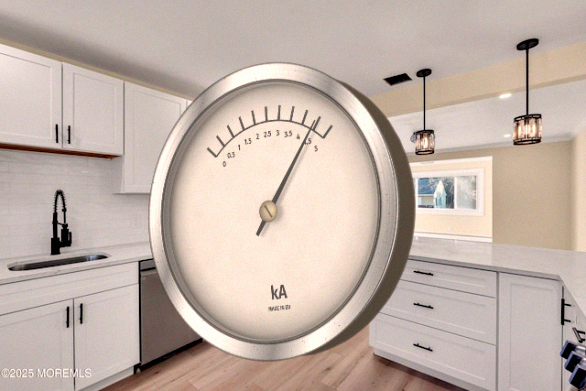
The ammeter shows kA 4.5
